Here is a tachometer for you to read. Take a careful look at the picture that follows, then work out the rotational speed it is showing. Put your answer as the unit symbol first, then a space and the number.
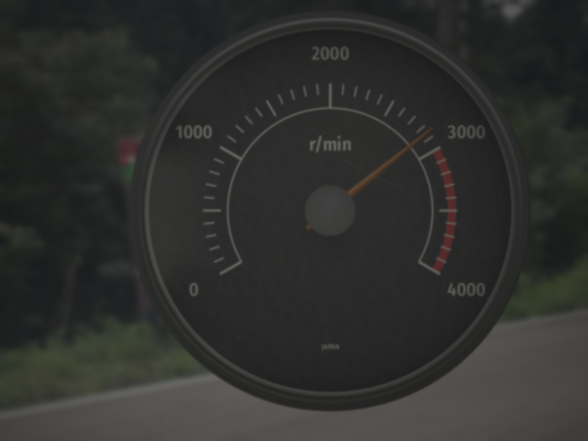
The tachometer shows rpm 2850
